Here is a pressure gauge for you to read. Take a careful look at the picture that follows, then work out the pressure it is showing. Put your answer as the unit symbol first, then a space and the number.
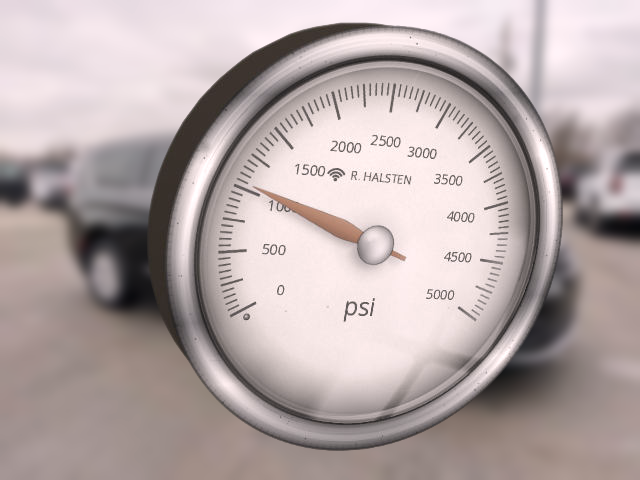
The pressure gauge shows psi 1050
